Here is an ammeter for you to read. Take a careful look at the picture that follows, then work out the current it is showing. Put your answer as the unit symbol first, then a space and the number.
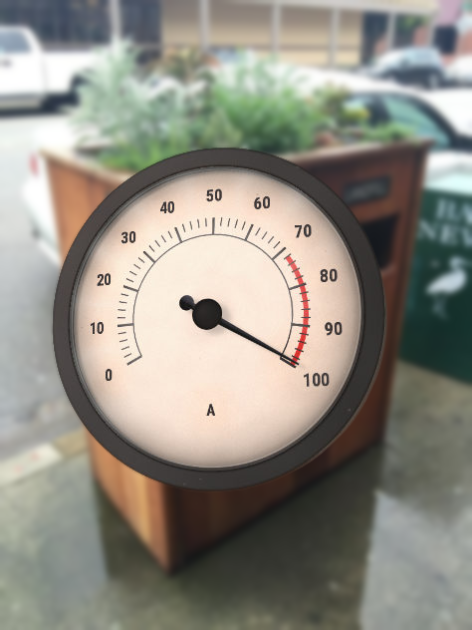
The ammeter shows A 99
